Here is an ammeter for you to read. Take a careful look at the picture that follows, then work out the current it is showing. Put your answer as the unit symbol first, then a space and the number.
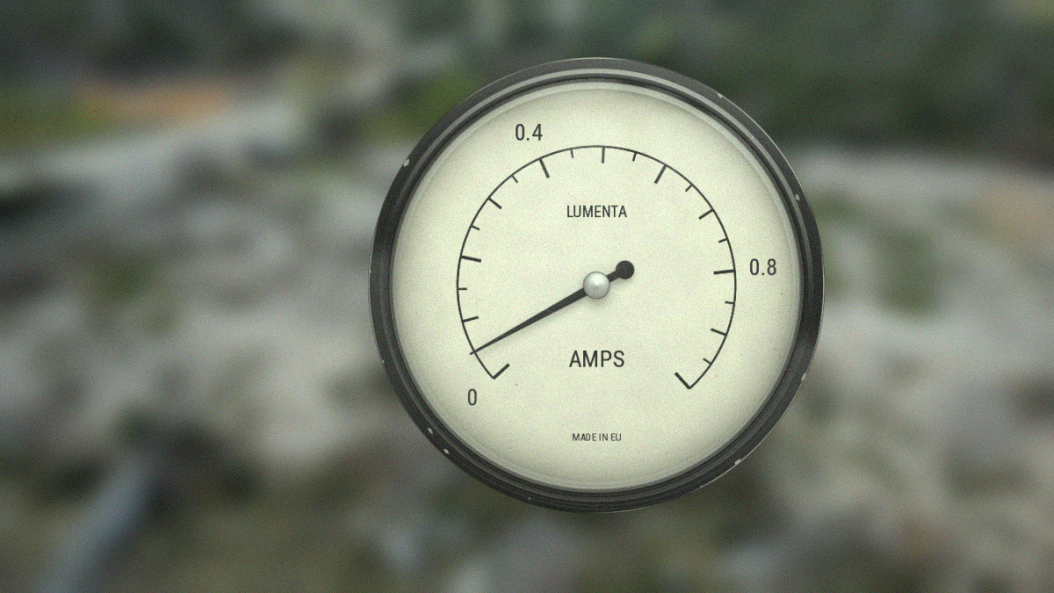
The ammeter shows A 0.05
